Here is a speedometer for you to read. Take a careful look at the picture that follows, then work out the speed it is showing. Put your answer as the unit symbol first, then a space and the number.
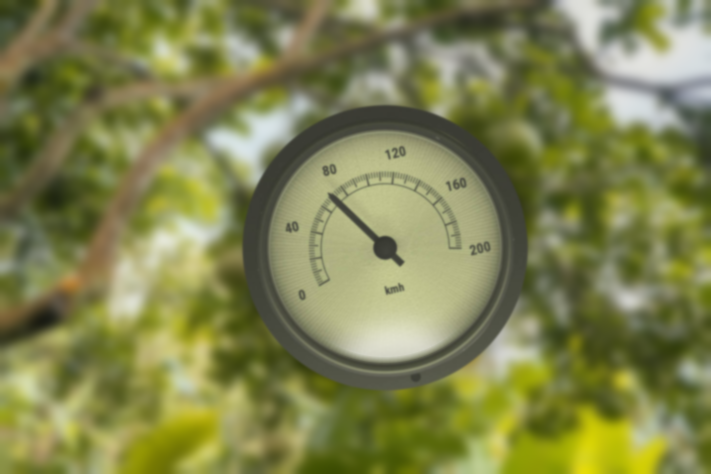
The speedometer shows km/h 70
